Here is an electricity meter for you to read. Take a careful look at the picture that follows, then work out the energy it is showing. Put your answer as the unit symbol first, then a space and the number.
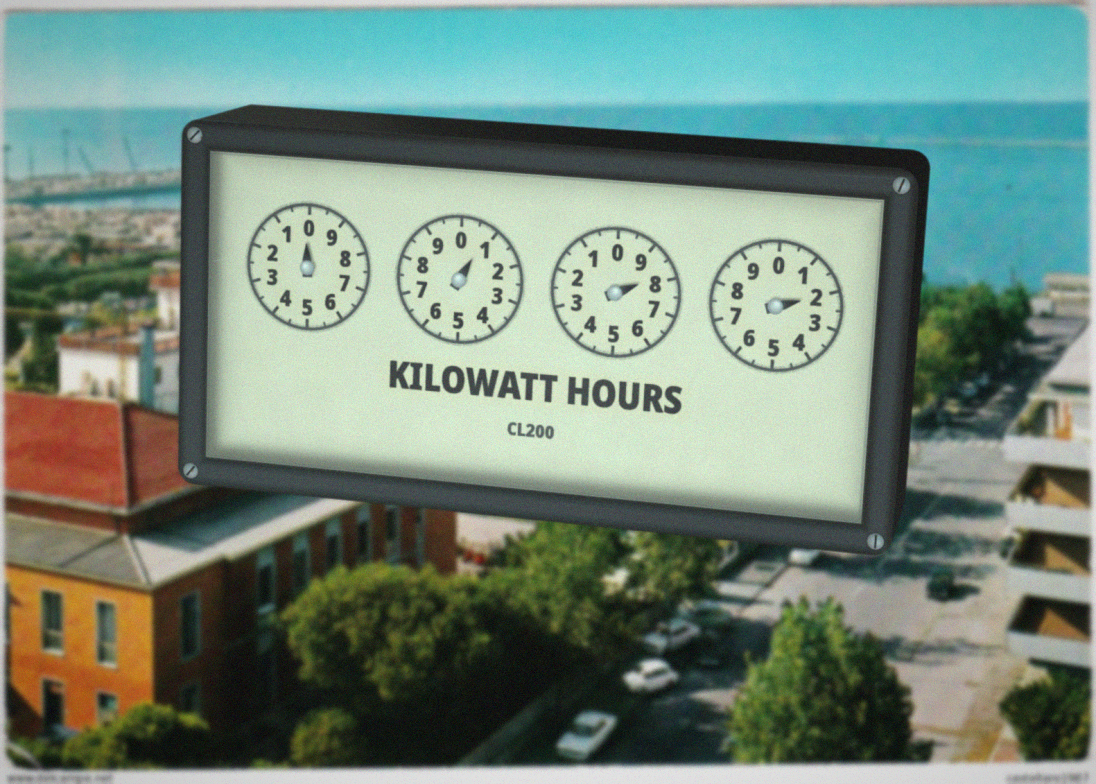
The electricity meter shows kWh 82
